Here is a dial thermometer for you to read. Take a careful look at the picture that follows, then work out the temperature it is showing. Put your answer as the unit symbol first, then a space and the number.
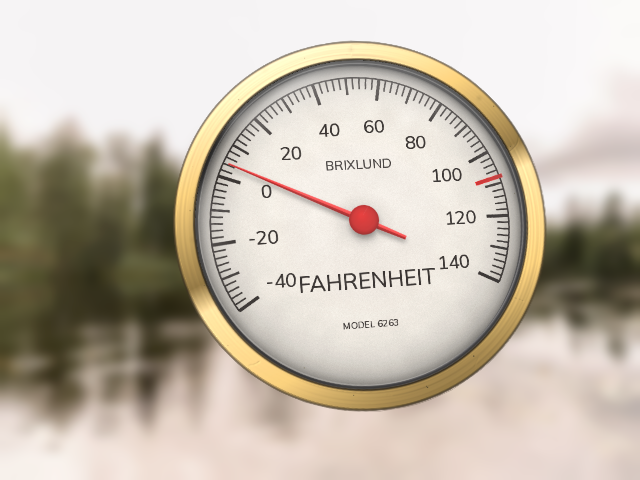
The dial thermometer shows °F 4
